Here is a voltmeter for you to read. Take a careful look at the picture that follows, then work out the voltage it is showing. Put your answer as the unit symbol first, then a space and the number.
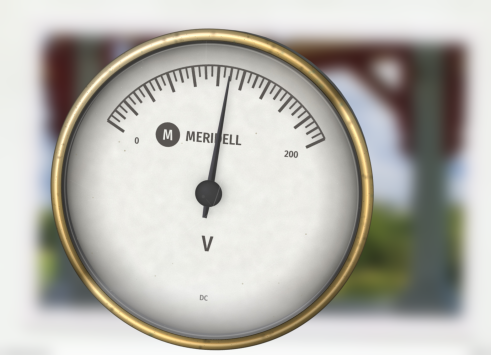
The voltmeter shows V 110
